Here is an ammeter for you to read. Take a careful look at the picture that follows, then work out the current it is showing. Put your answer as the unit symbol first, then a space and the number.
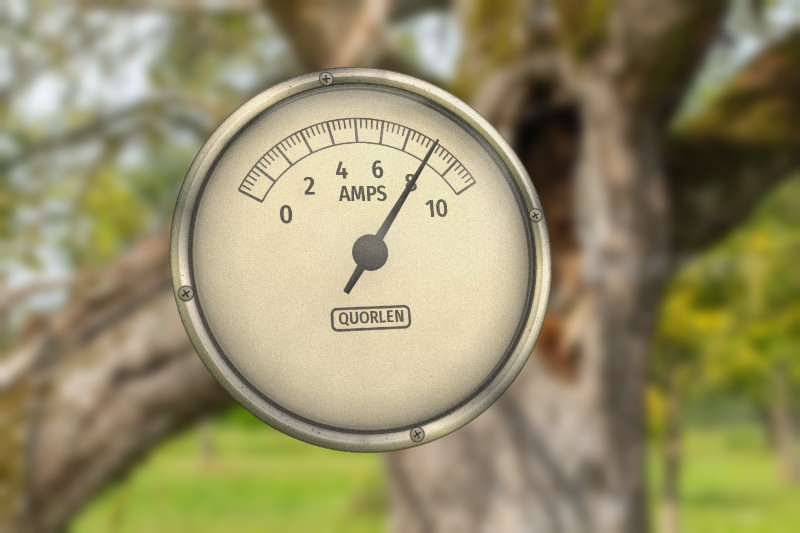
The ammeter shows A 8
